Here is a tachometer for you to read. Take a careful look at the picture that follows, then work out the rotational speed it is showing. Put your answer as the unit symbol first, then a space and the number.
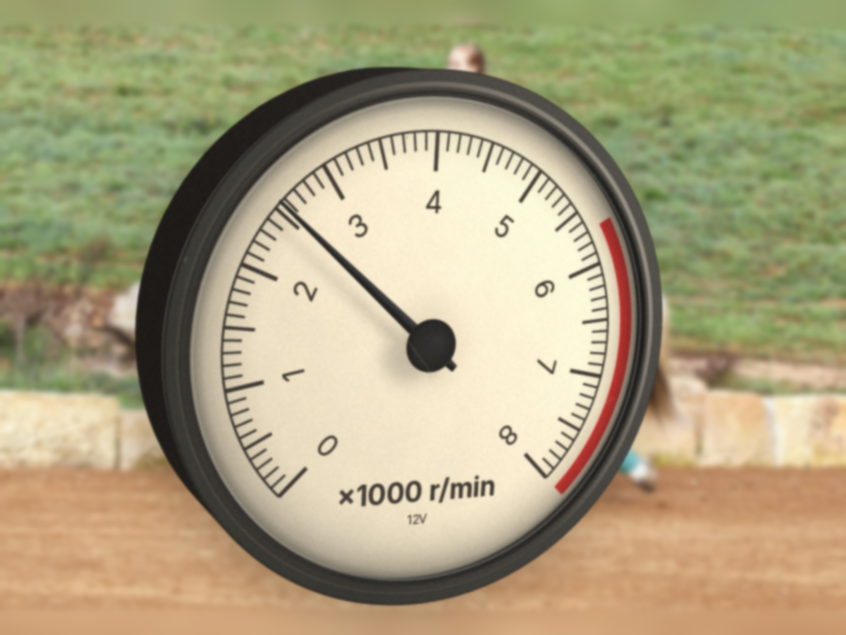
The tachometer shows rpm 2550
